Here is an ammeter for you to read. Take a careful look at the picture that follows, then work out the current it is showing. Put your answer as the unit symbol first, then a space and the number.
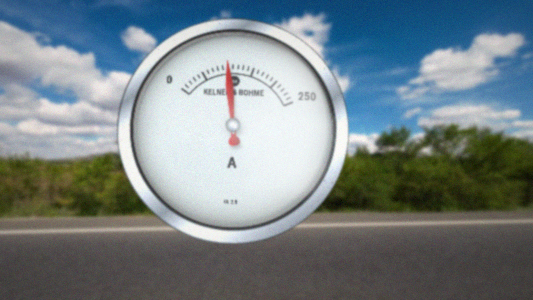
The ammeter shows A 100
